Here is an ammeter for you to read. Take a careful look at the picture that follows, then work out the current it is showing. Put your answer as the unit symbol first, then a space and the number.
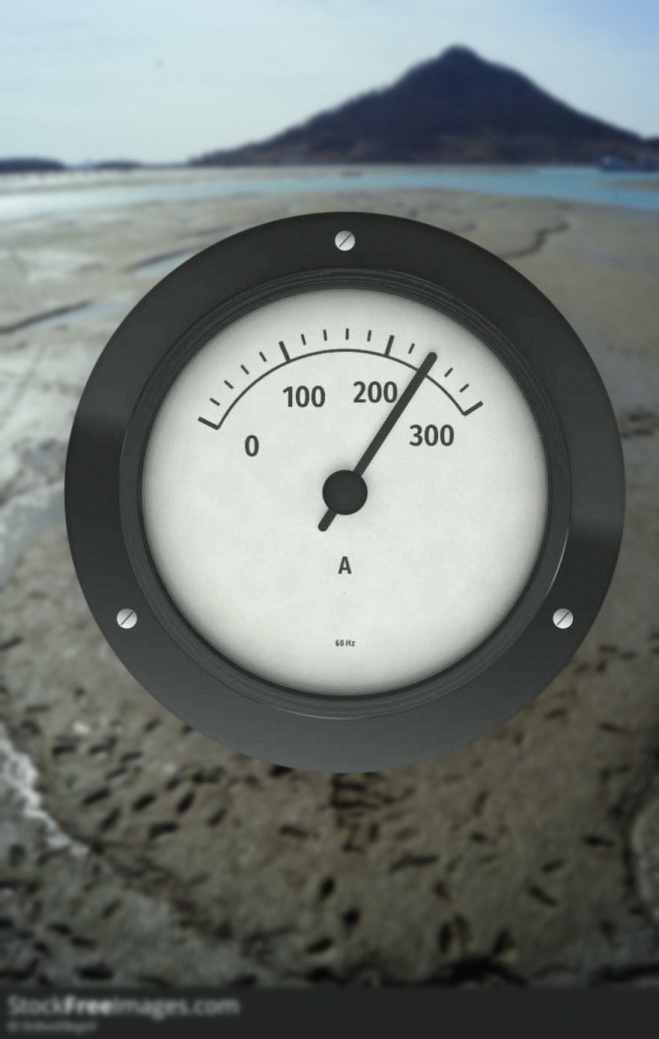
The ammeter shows A 240
